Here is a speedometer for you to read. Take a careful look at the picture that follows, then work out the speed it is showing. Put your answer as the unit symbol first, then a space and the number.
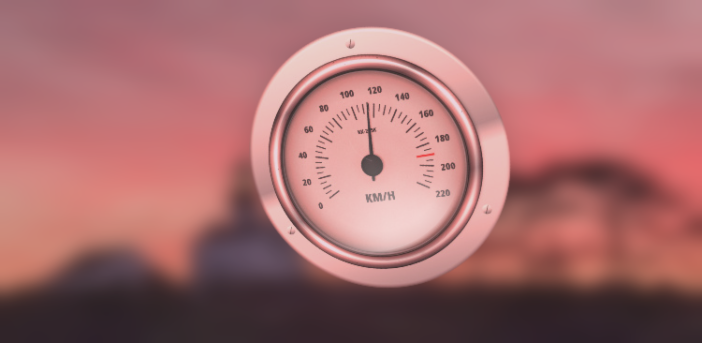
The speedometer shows km/h 115
